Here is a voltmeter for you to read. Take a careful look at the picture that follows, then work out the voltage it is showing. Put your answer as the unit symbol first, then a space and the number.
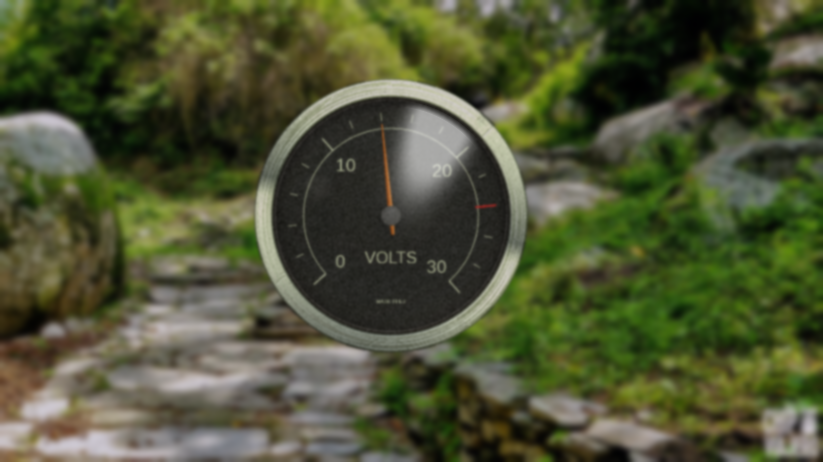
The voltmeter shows V 14
